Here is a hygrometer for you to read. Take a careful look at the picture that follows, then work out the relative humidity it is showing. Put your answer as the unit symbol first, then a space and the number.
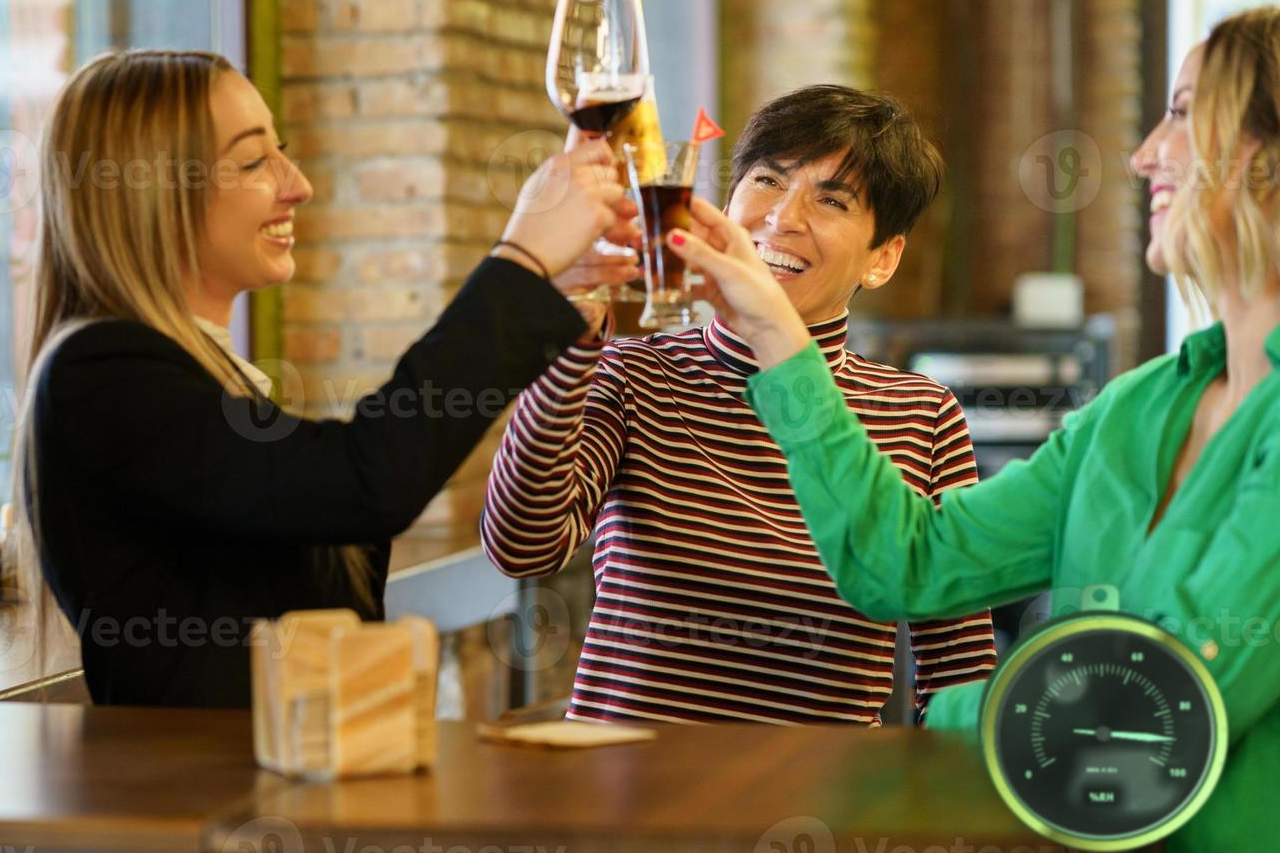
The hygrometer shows % 90
